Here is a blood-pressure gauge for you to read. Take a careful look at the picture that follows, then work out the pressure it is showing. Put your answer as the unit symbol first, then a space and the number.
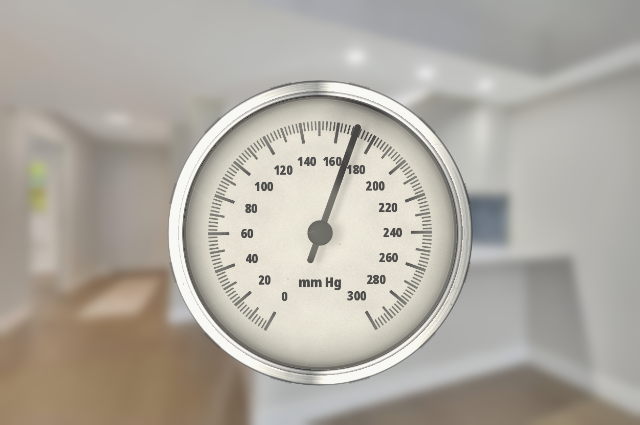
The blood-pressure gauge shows mmHg 170
